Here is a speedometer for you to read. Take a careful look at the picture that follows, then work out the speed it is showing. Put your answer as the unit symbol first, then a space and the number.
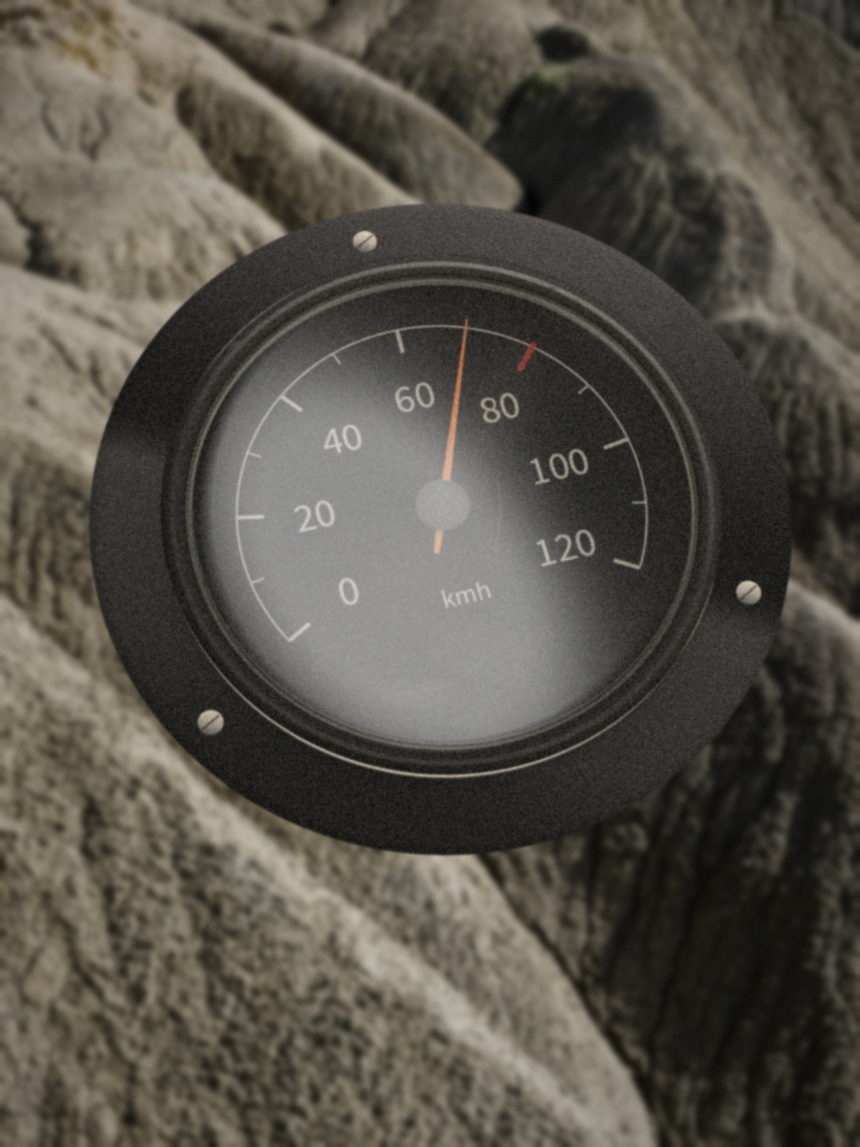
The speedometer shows km/h 70
